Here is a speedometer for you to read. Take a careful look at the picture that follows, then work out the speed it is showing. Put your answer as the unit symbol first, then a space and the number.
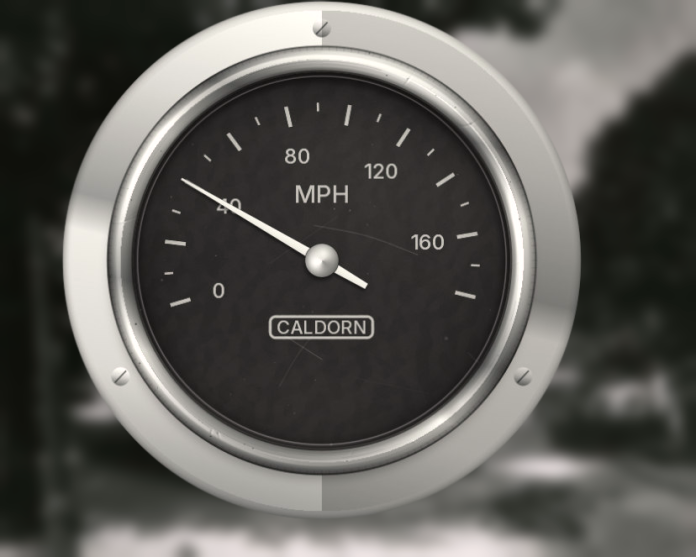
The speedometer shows mph 40
